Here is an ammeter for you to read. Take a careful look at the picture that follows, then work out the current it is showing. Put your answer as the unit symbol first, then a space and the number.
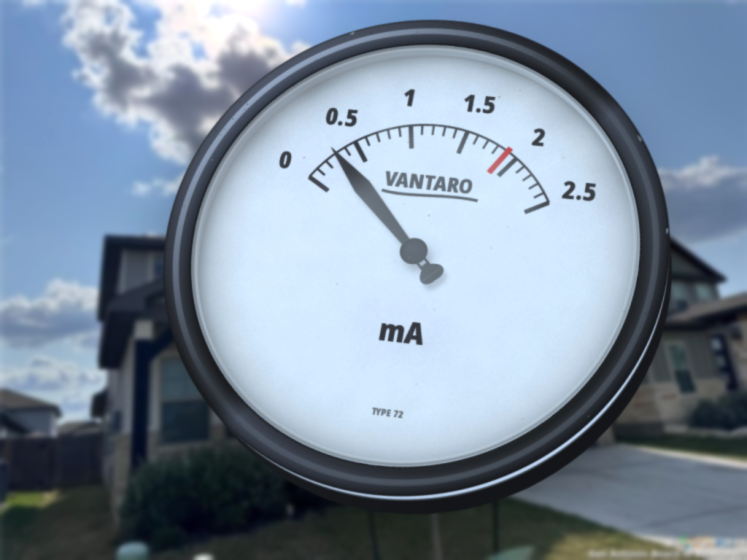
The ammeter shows mA 0.3
